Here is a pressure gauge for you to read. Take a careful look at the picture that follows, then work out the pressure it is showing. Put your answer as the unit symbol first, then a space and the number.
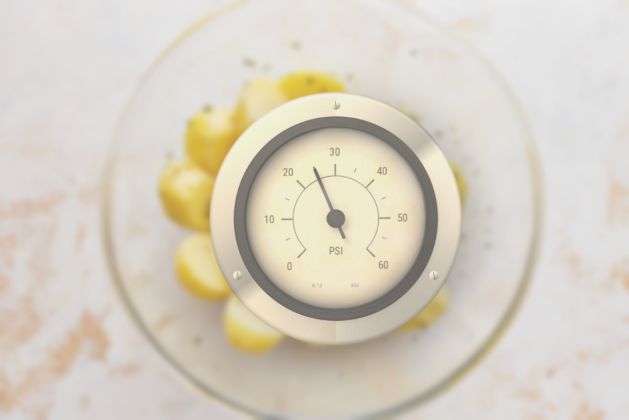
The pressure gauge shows psi 25
